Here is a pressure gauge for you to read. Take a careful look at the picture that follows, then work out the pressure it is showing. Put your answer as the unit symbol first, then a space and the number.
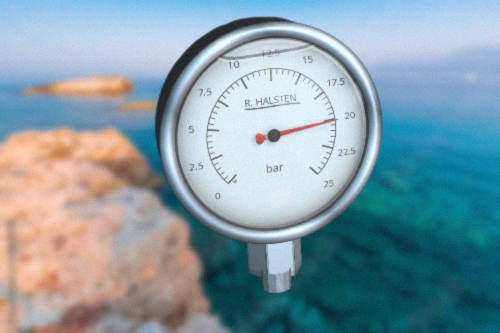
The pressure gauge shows bar 20
